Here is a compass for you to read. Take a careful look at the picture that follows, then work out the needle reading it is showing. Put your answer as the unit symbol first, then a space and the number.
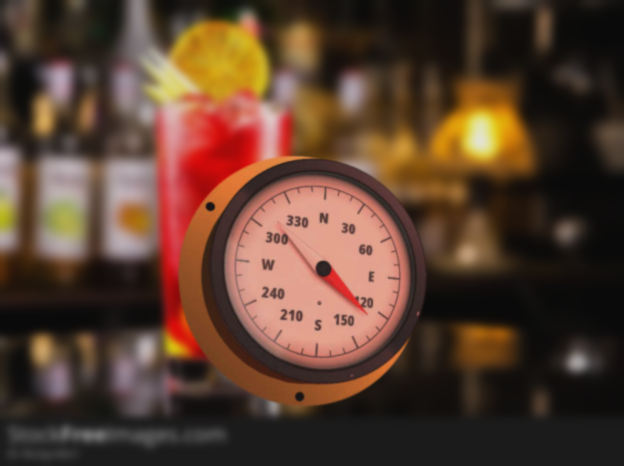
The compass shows ° 130
